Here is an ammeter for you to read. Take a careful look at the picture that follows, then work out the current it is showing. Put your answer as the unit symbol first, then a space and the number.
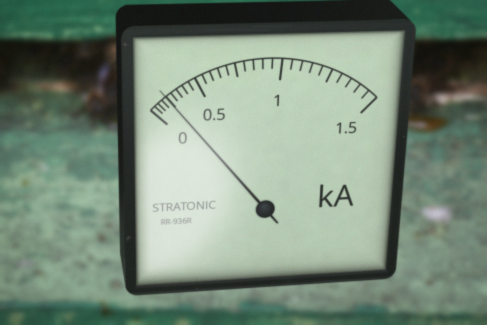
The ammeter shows kA 0.25
